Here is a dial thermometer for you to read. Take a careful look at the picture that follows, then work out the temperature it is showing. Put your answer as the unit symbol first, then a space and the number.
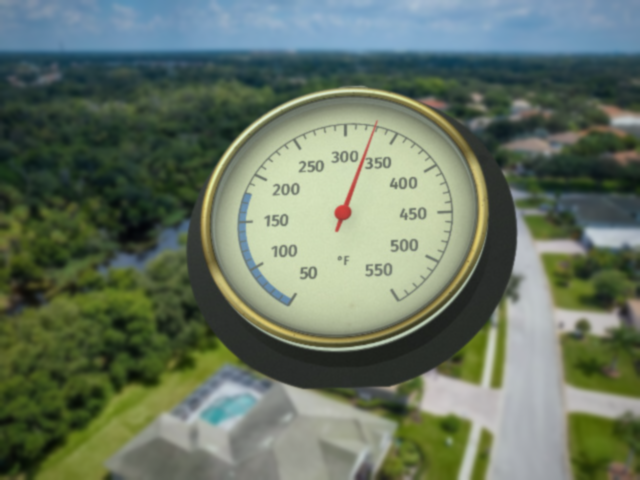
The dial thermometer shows °F 330
